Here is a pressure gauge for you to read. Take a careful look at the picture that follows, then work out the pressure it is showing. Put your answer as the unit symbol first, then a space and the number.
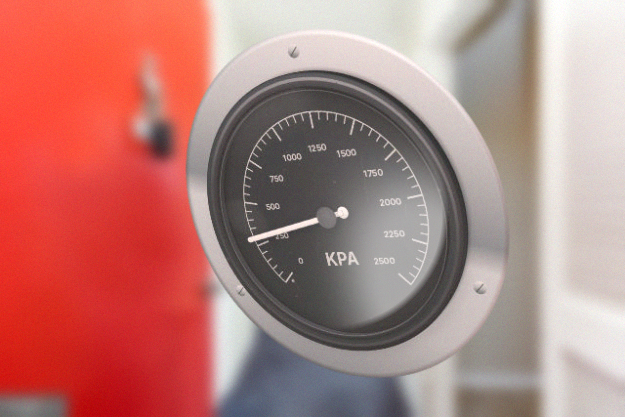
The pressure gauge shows kPa 300
